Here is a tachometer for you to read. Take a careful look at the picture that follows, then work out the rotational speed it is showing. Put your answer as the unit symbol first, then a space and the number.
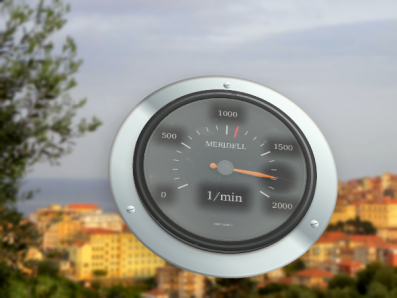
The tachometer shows rpm 1800
